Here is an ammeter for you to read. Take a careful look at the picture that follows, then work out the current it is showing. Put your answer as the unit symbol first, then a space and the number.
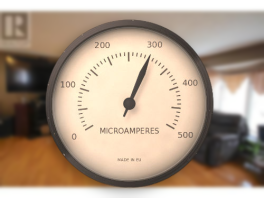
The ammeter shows µA 300
